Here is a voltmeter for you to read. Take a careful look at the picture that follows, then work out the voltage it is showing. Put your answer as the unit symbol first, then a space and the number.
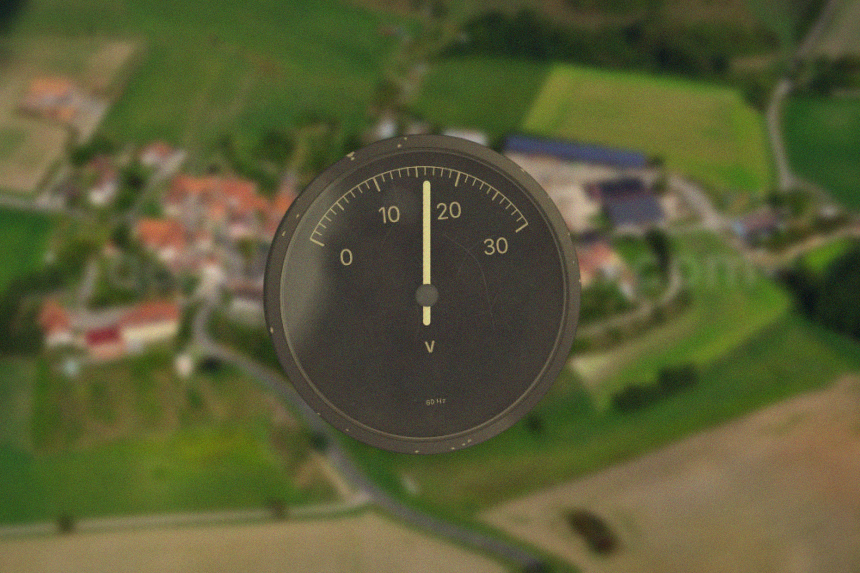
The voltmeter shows V 16
